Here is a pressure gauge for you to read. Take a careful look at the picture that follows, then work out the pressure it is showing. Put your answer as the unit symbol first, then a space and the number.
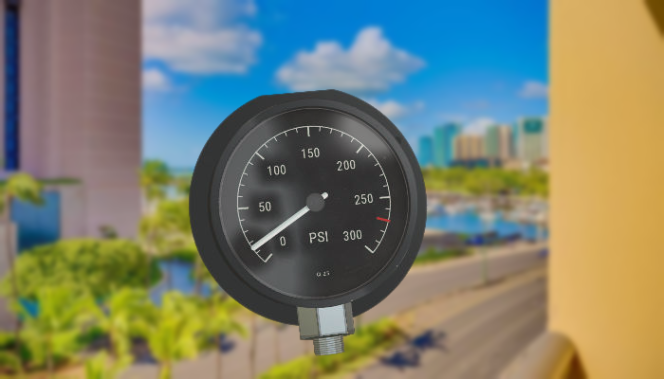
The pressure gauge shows psi 15
